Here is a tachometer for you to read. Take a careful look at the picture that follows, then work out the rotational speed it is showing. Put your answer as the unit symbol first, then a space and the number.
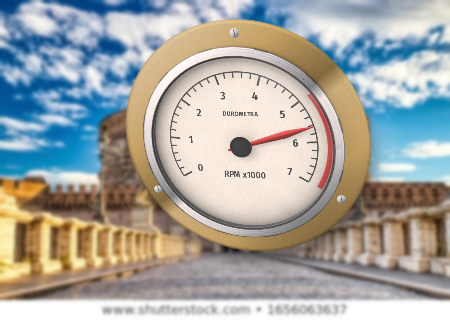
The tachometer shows rpm 5600
